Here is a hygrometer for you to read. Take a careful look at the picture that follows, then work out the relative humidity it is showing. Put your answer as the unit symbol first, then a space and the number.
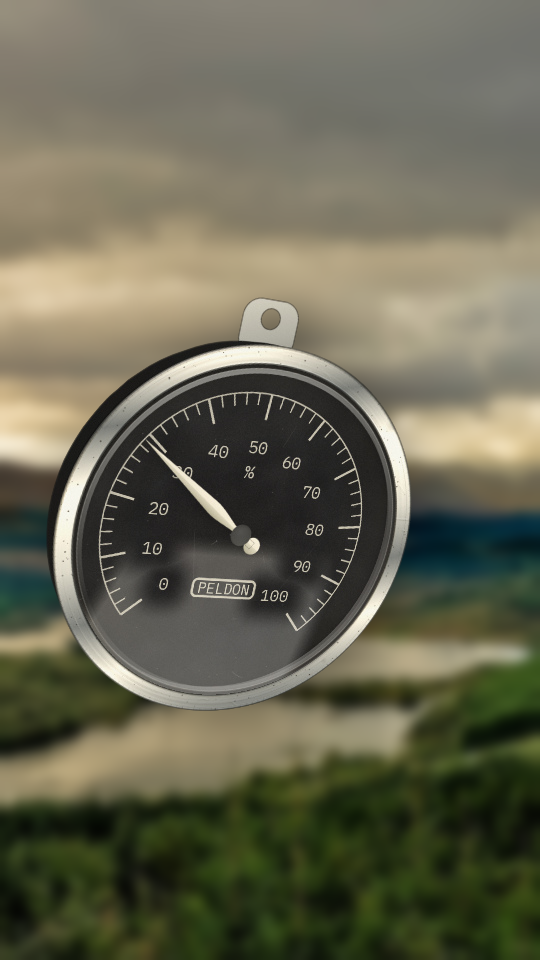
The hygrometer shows % 29
